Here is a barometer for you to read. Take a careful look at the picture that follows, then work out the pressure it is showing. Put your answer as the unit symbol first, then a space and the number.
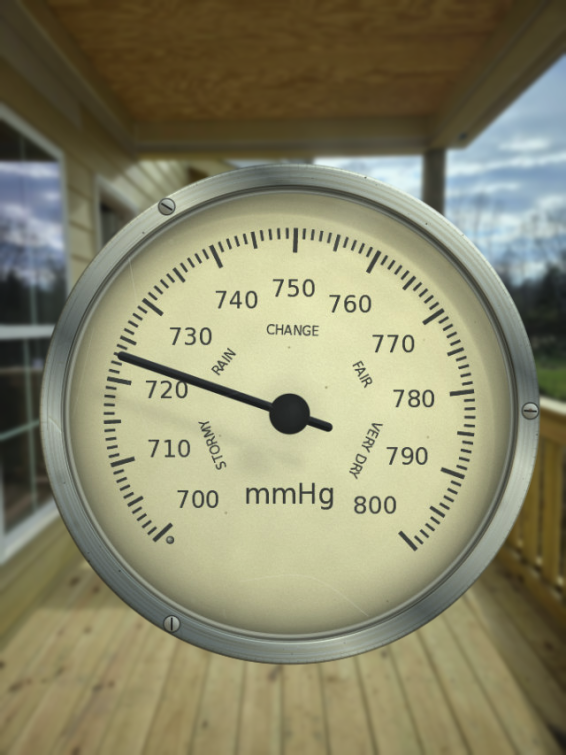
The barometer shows mmHg 723
